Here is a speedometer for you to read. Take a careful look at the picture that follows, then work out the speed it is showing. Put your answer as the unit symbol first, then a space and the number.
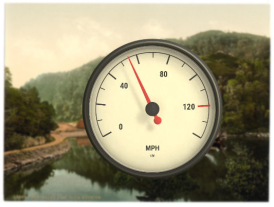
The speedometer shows mph 55
